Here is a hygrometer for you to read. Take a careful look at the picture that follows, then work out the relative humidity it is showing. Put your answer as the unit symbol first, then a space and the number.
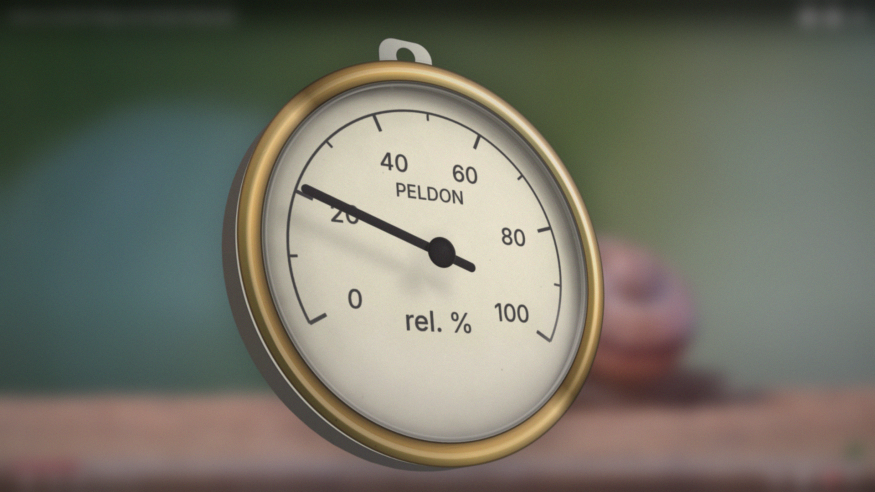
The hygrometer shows % 20
